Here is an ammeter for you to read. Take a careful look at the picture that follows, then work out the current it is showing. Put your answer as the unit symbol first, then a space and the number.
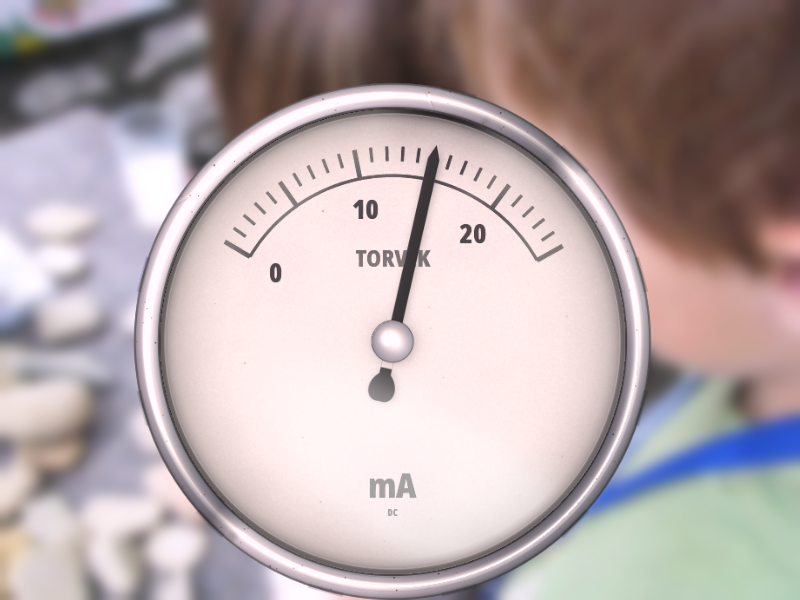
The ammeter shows mA 15
